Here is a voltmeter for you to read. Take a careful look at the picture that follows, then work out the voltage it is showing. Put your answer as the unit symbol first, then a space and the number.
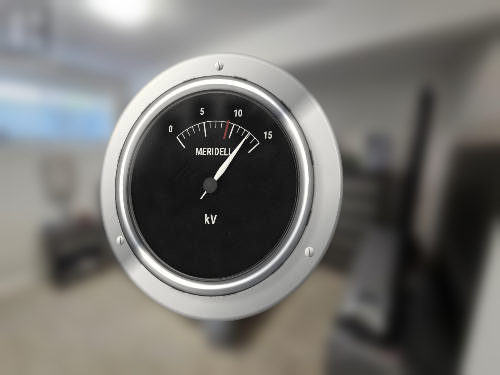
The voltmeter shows kV 13
